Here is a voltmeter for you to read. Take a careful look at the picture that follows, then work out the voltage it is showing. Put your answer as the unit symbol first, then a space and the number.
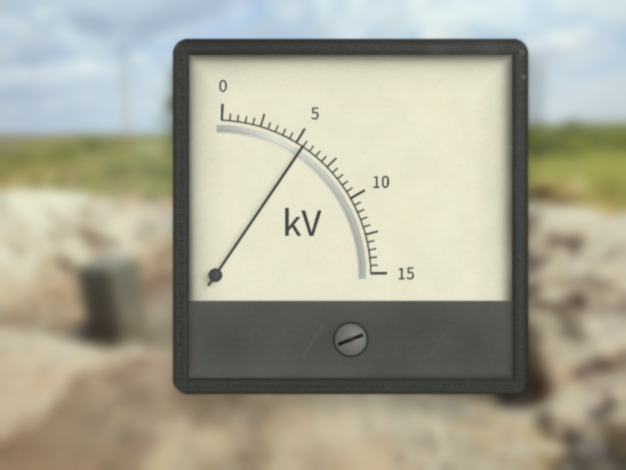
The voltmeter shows kV 5.5
